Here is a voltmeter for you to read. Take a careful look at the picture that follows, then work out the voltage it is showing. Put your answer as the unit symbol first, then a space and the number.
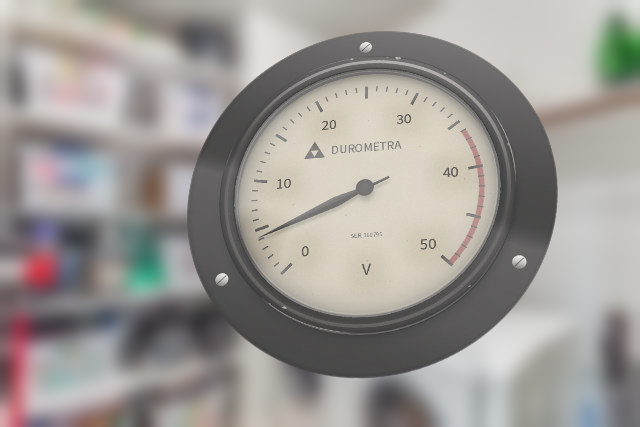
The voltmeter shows V 4
